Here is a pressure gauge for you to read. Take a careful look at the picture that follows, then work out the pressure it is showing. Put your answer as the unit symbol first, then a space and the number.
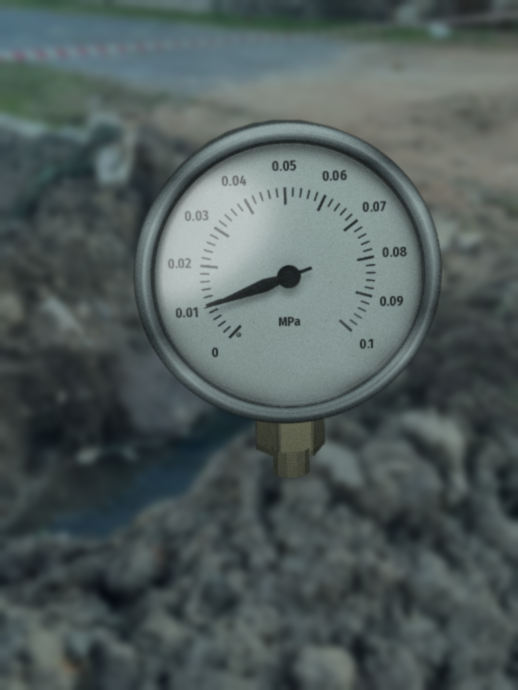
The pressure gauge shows MPa 0.01
